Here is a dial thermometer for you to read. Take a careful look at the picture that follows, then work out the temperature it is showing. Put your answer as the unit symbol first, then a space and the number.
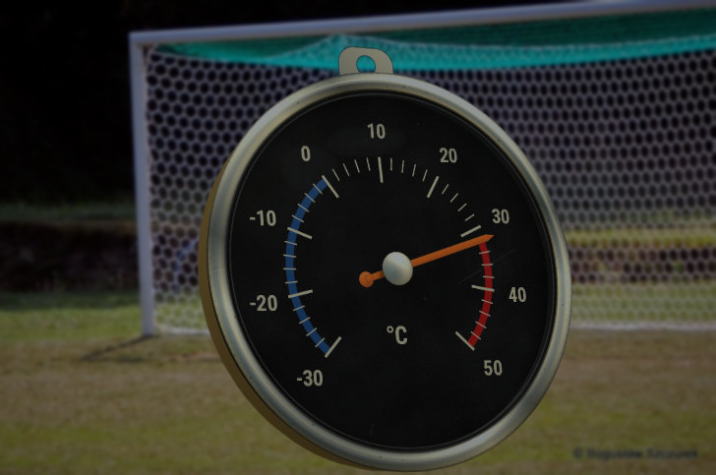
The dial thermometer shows °C 32
